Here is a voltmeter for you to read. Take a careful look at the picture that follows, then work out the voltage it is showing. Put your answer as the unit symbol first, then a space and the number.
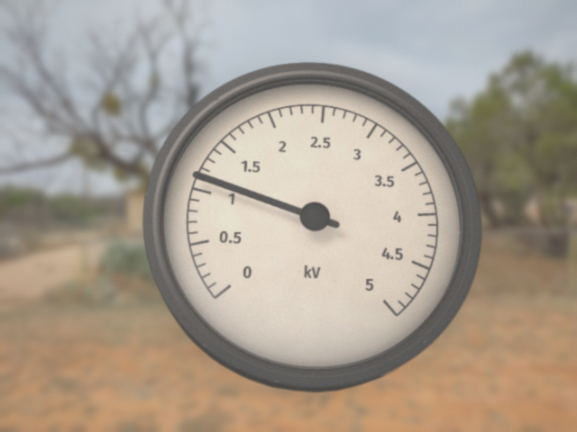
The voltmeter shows kV 1.1
